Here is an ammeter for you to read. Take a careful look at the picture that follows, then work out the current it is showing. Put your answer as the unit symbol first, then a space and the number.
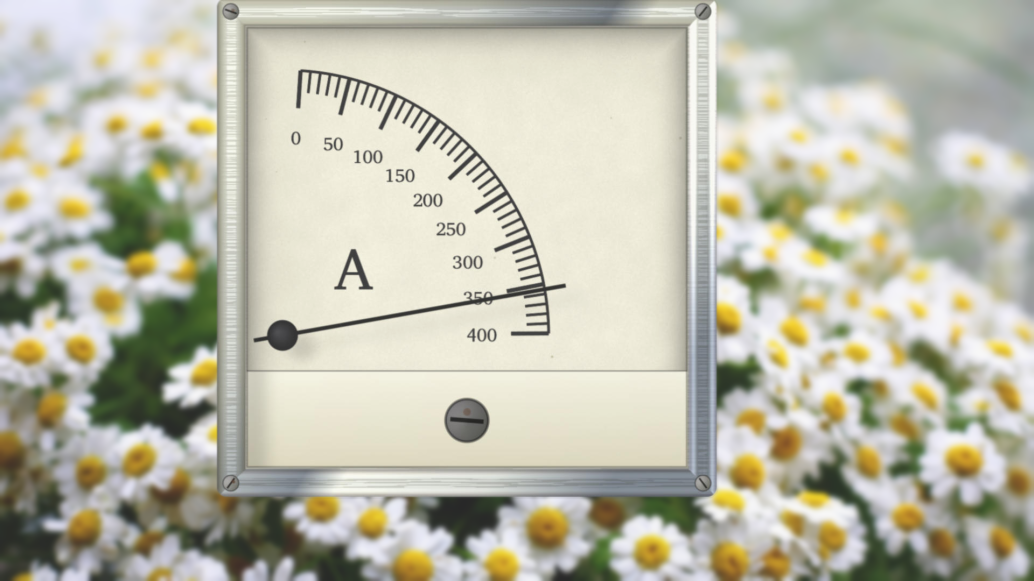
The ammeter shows A 355
